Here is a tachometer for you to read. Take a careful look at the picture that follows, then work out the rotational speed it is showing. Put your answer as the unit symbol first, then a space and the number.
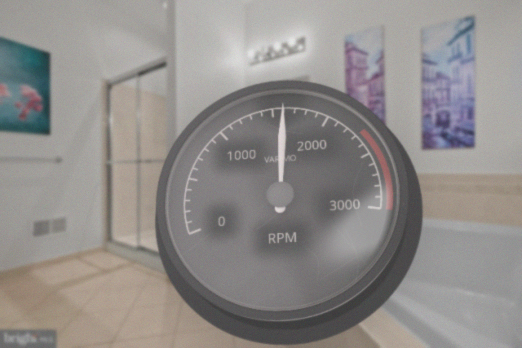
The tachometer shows rpm 1600
